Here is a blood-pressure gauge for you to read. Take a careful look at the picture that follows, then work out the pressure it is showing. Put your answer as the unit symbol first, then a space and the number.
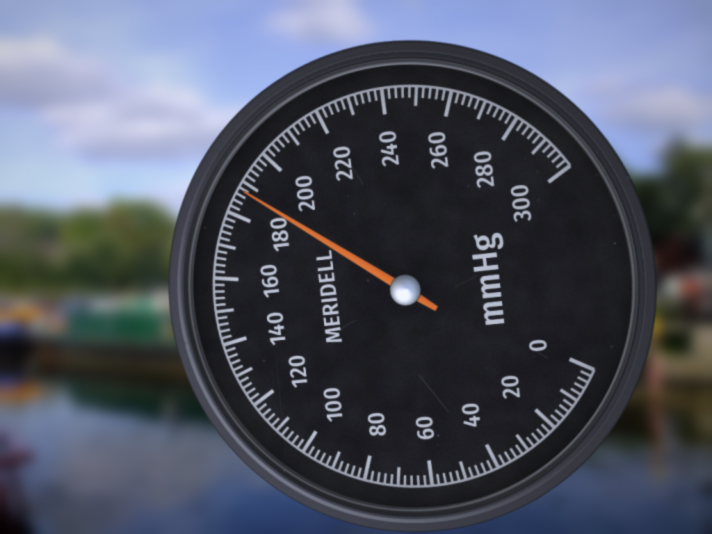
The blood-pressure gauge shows mmHg 188
